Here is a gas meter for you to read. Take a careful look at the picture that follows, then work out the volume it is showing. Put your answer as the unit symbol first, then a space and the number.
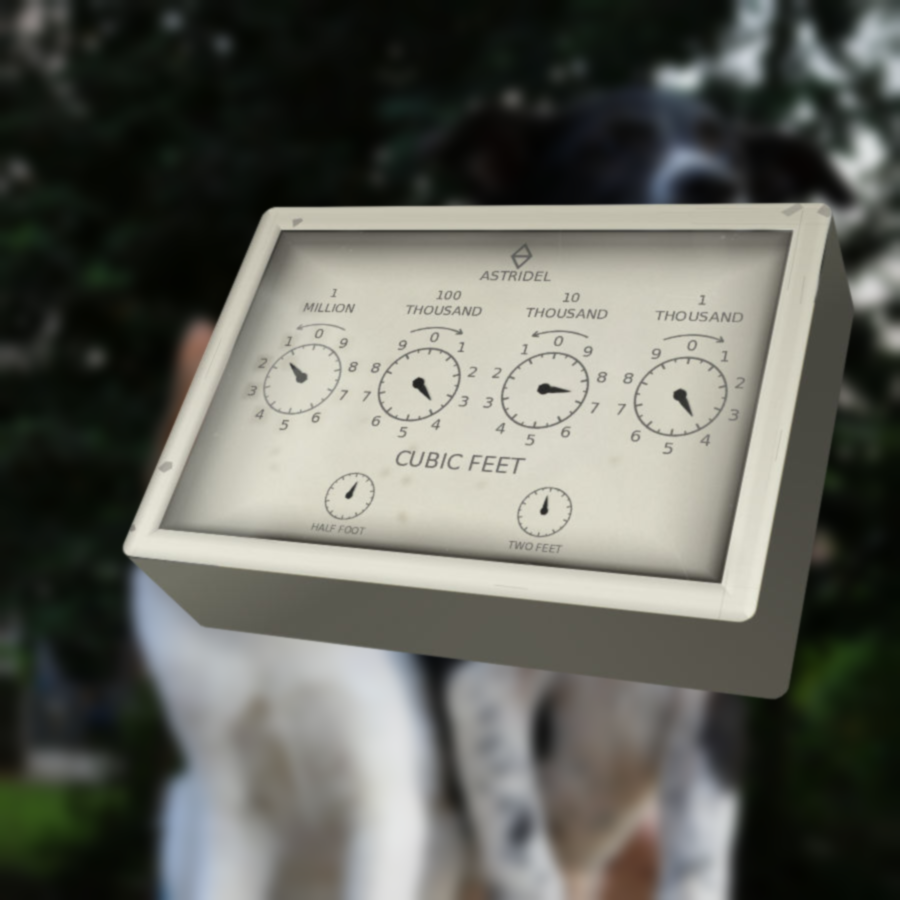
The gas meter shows ft³ 137400
